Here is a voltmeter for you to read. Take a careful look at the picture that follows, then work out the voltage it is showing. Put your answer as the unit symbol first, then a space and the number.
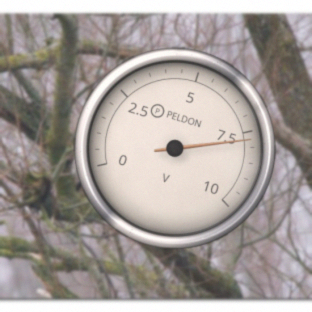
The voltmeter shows V 7.75
